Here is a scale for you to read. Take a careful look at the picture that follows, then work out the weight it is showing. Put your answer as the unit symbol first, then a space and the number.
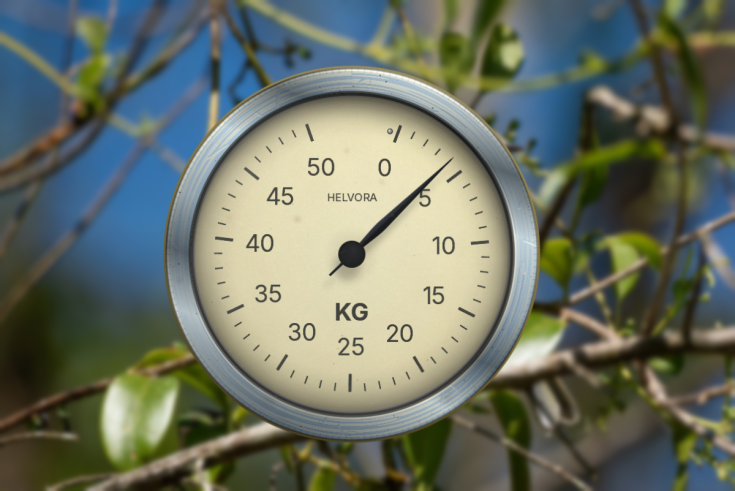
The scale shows kg 4
